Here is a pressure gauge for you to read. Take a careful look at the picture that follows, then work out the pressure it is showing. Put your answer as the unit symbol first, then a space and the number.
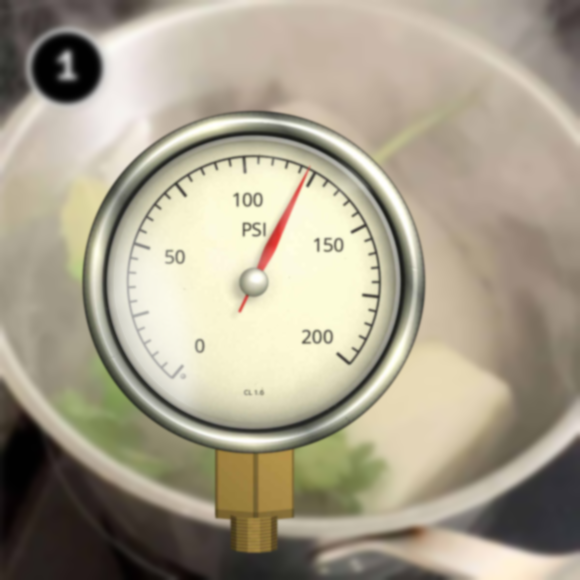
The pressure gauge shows psi 122.5
